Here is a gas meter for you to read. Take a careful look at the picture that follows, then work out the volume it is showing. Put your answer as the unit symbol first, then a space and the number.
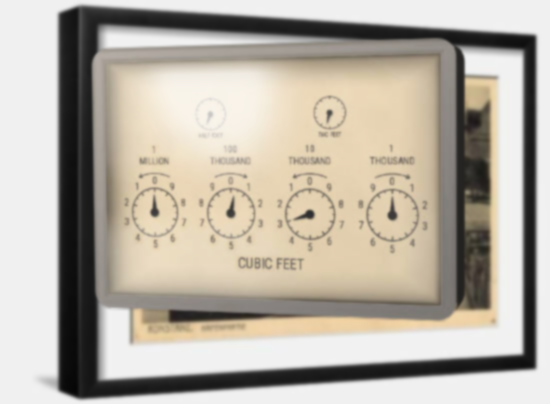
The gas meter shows ft³ 3000
